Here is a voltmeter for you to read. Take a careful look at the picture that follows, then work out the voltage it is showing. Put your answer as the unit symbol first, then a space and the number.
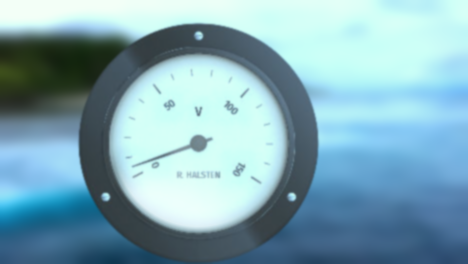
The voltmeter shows V 5
